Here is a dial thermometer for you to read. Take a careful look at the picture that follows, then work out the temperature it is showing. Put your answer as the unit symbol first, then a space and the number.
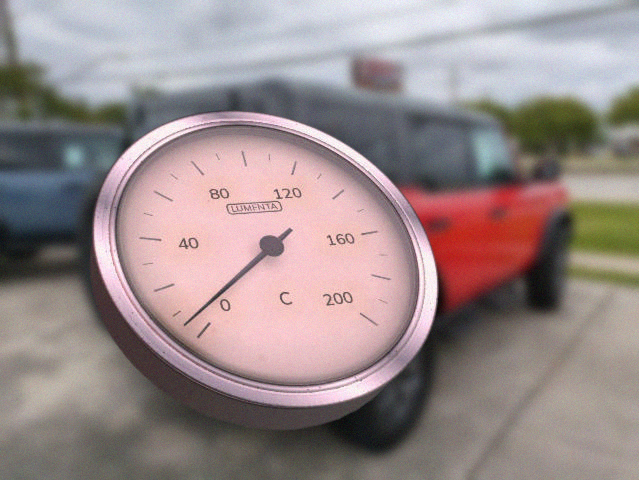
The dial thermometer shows °C 5
